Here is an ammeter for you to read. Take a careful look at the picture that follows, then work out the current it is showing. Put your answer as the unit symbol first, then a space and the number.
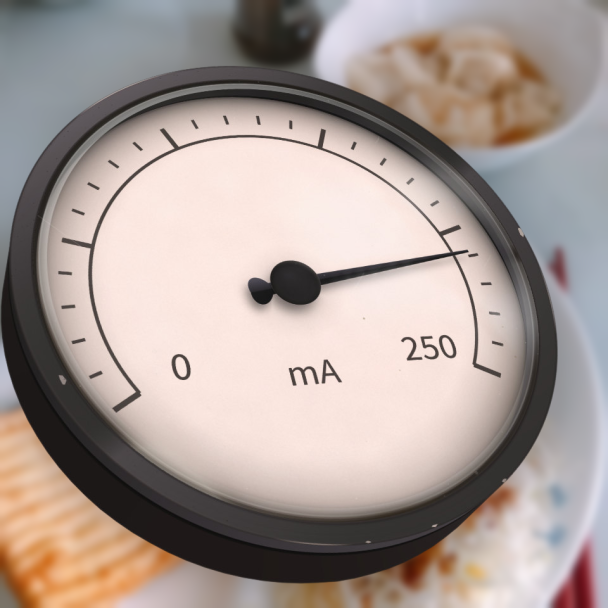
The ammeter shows mA 210
